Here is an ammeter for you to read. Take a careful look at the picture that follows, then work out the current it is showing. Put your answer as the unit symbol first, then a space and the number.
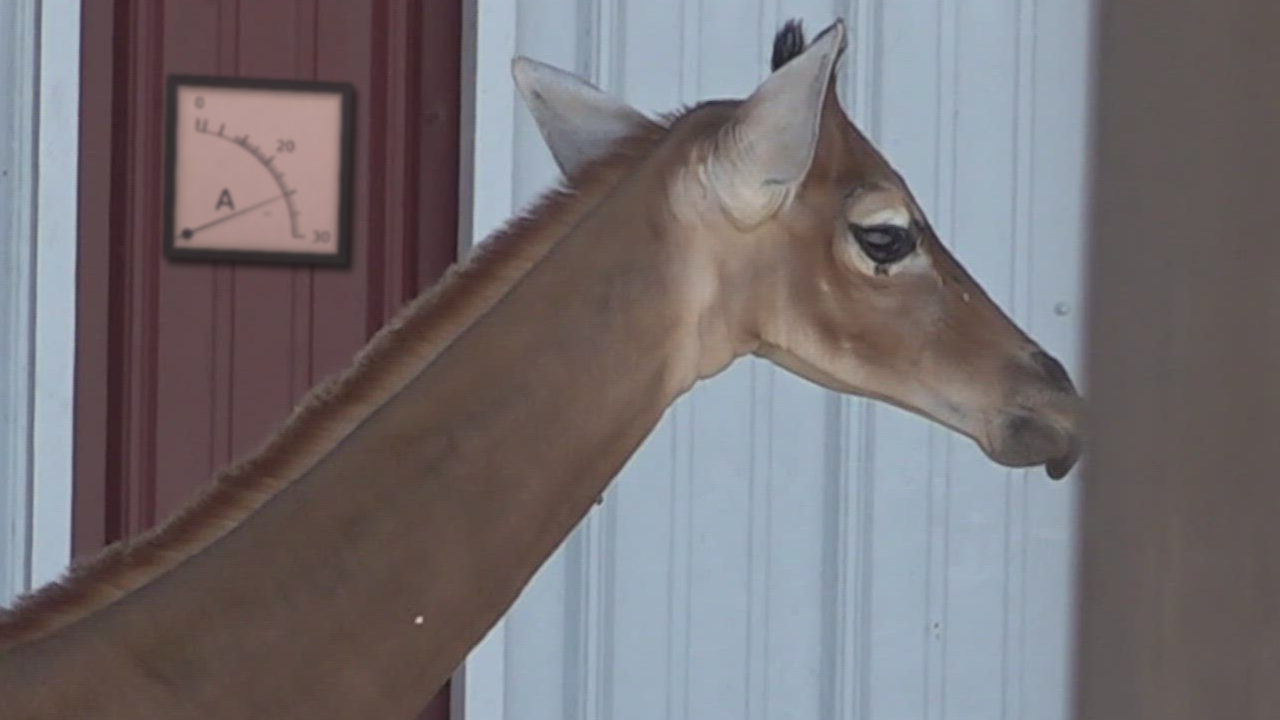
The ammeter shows A 25
